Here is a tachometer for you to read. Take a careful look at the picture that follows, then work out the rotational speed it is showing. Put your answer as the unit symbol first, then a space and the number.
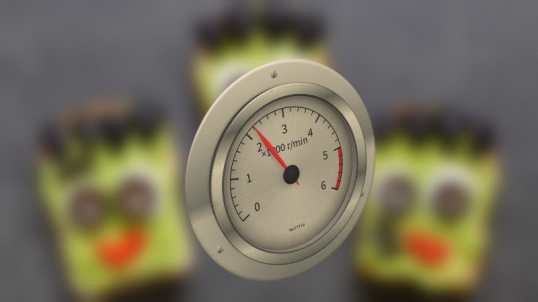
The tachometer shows rpm 2200
